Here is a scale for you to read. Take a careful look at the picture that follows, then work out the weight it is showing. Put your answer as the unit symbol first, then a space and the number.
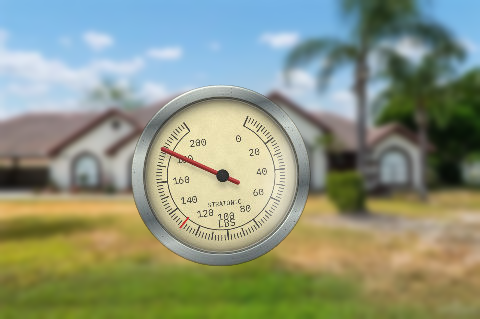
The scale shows lb 180
